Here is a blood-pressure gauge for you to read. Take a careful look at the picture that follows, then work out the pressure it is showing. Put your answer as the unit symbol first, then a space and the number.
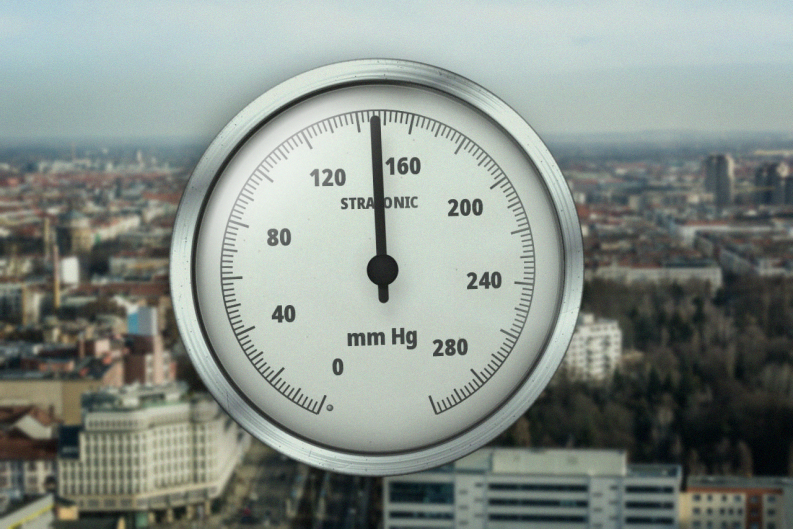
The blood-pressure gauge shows mmHg 146
